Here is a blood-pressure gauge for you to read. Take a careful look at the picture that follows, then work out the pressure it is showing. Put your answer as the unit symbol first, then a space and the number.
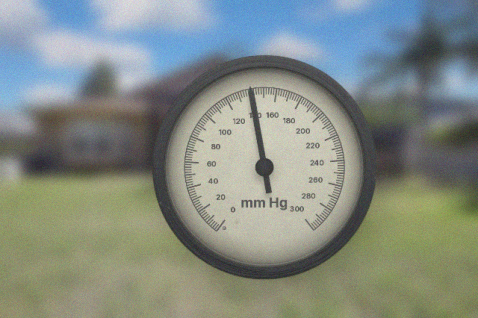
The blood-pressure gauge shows mmHg 140
